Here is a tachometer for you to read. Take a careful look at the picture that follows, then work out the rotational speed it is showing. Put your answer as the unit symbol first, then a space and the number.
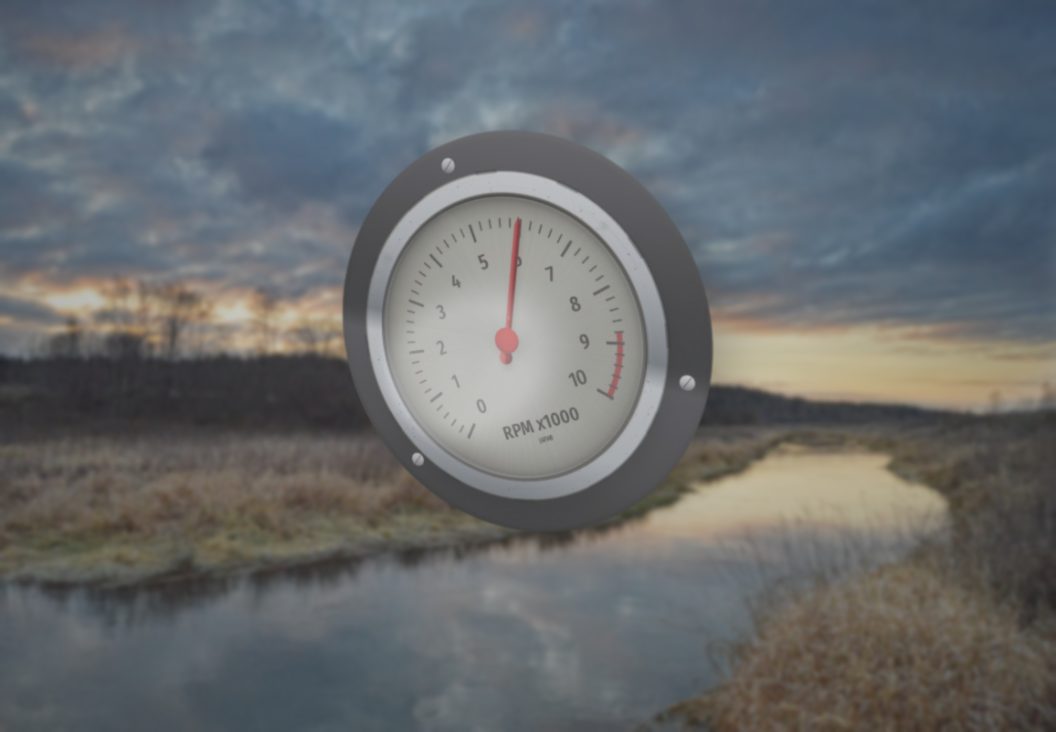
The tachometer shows rpm 6000
